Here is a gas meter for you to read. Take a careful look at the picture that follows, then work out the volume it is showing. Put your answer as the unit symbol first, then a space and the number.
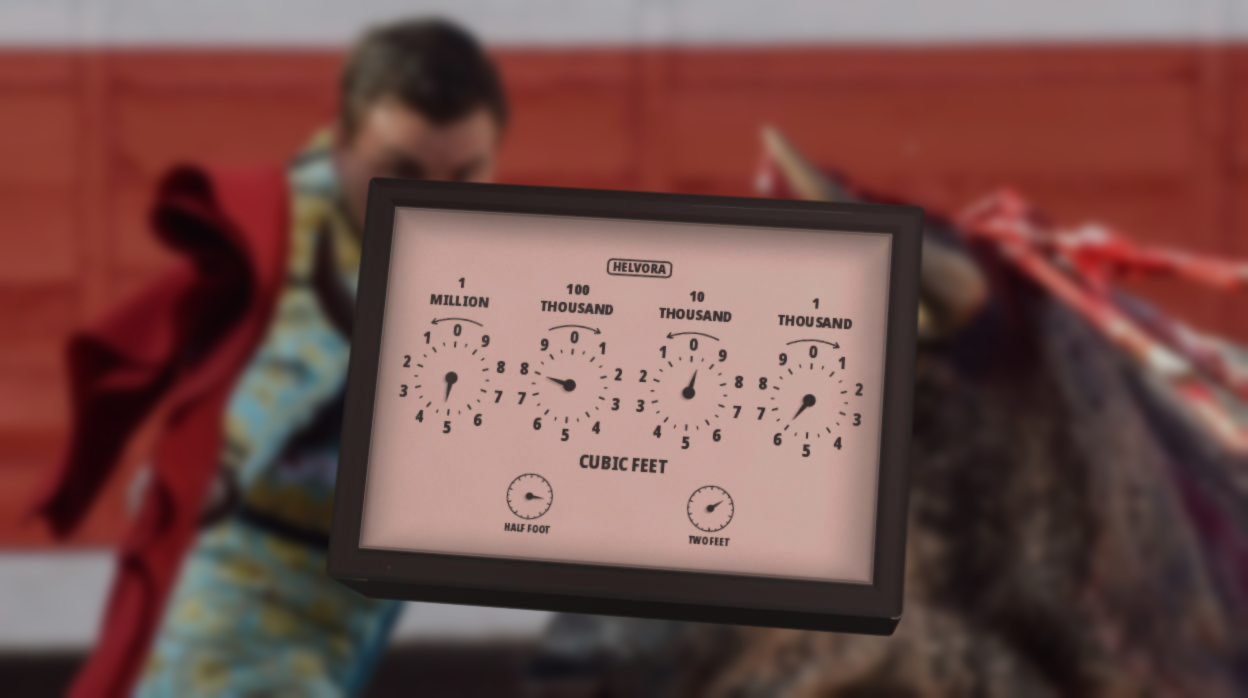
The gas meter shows ft³ 479600
